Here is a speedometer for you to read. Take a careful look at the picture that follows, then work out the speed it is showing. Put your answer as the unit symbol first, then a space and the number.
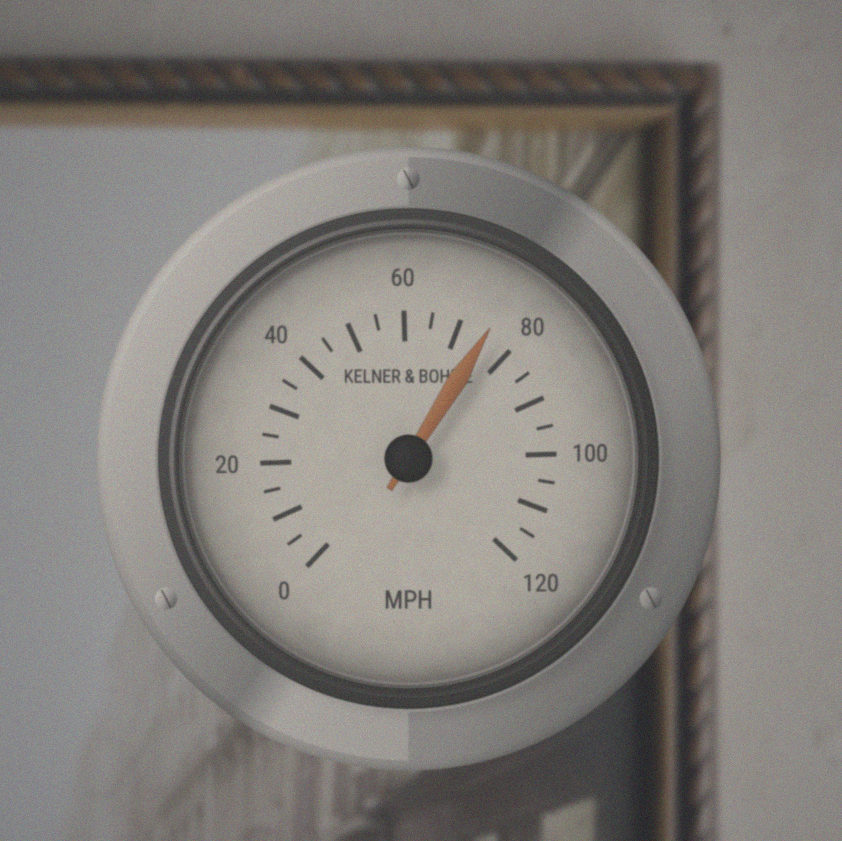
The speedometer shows mph 75
